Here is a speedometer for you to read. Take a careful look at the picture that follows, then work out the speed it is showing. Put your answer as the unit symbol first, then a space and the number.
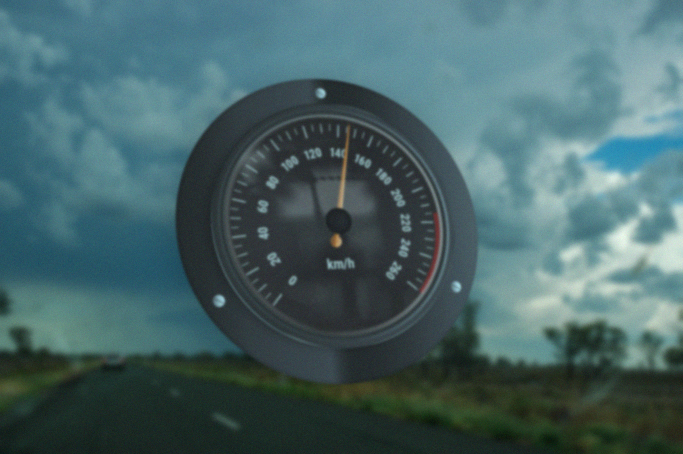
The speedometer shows km/h 145
